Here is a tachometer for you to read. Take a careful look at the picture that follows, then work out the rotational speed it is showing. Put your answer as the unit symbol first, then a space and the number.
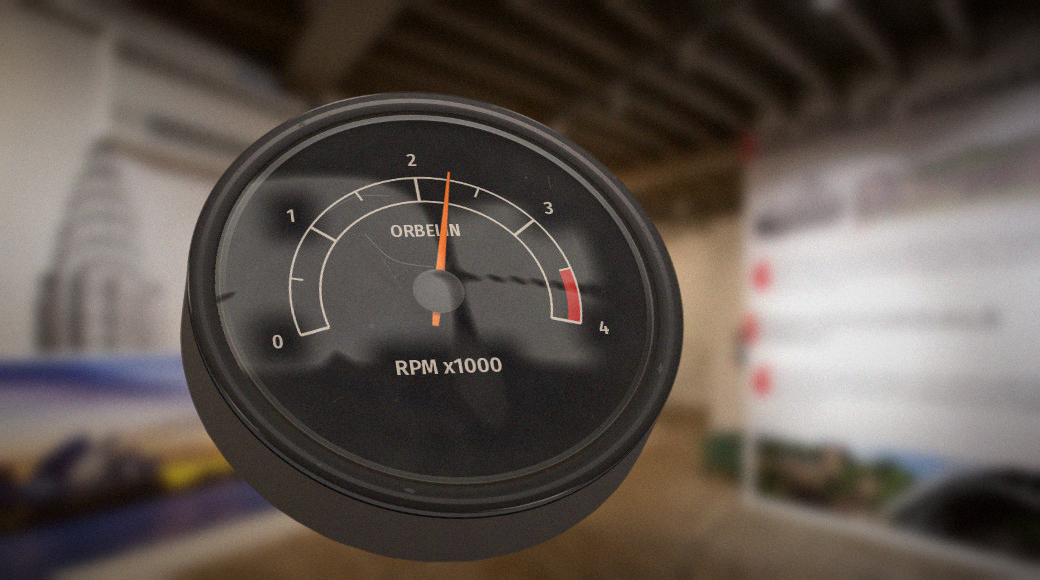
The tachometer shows rpm 2250
